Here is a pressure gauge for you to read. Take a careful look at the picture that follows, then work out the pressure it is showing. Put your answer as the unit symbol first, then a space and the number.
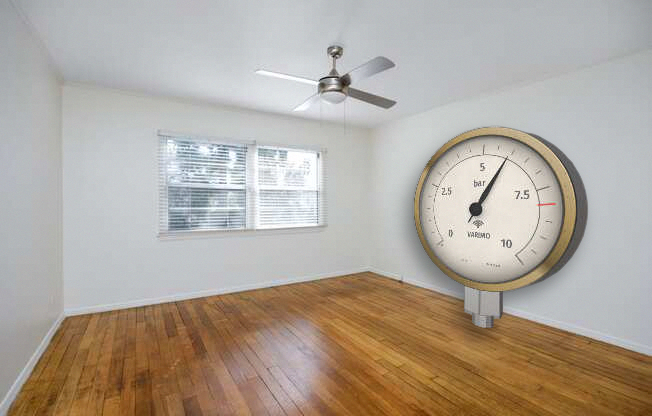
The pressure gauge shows bar 6
